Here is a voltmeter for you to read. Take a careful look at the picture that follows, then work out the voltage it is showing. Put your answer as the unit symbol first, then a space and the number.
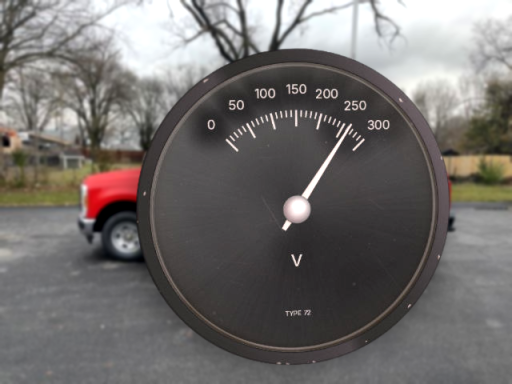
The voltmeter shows V 260
